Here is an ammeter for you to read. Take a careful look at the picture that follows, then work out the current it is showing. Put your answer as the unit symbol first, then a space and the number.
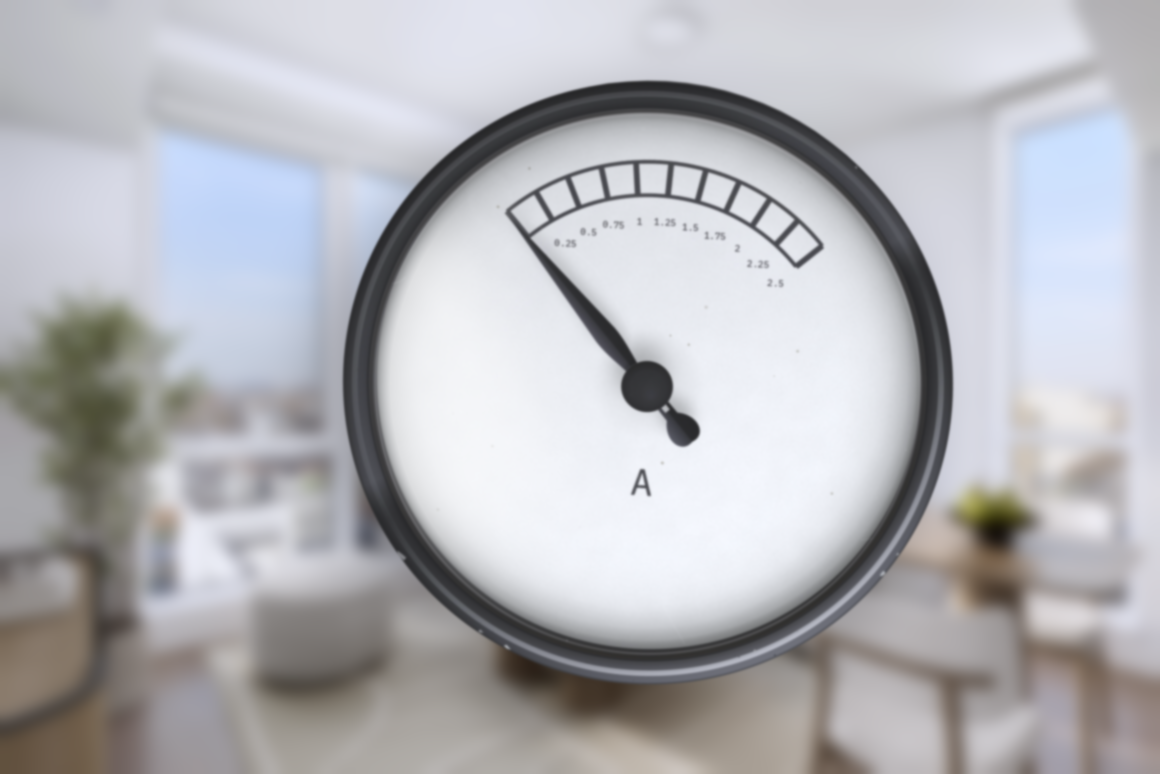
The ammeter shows A 0
